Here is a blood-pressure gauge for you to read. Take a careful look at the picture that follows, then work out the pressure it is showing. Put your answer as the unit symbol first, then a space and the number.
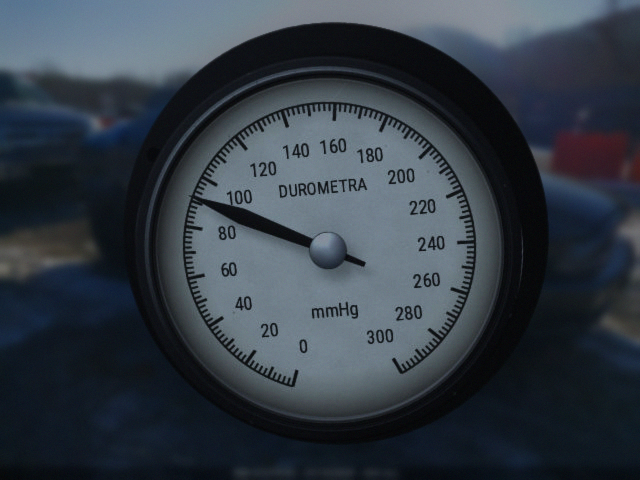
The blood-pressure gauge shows mmHg 92
